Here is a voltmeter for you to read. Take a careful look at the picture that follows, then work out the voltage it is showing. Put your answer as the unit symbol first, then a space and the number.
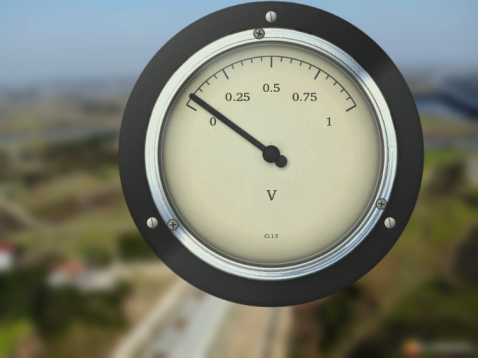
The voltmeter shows V 0.05
